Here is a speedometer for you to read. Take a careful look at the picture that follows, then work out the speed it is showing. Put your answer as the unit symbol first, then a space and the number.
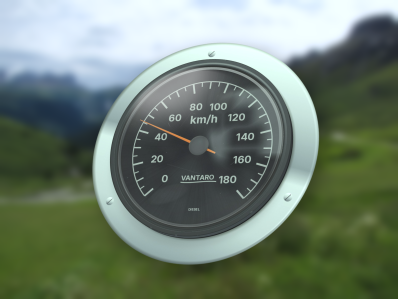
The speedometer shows km/h 45
